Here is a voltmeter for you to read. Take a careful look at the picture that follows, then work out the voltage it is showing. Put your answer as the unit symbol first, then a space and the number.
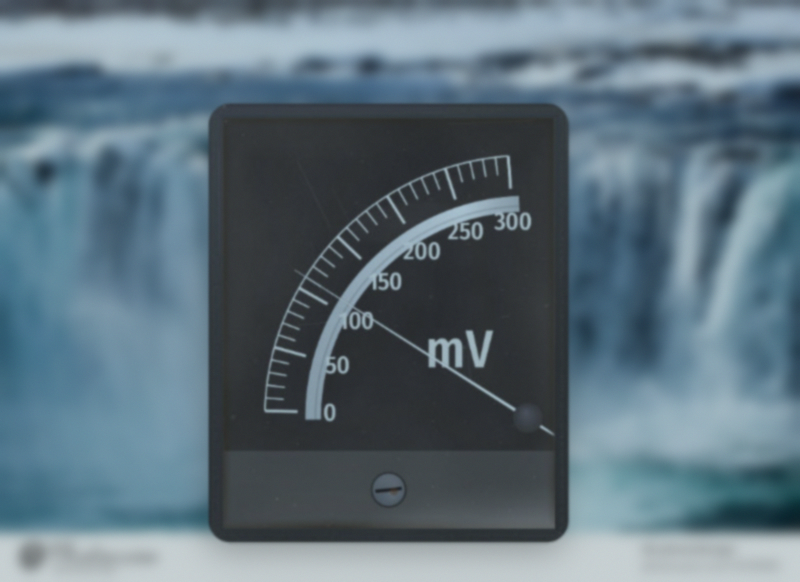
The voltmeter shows mV 110
